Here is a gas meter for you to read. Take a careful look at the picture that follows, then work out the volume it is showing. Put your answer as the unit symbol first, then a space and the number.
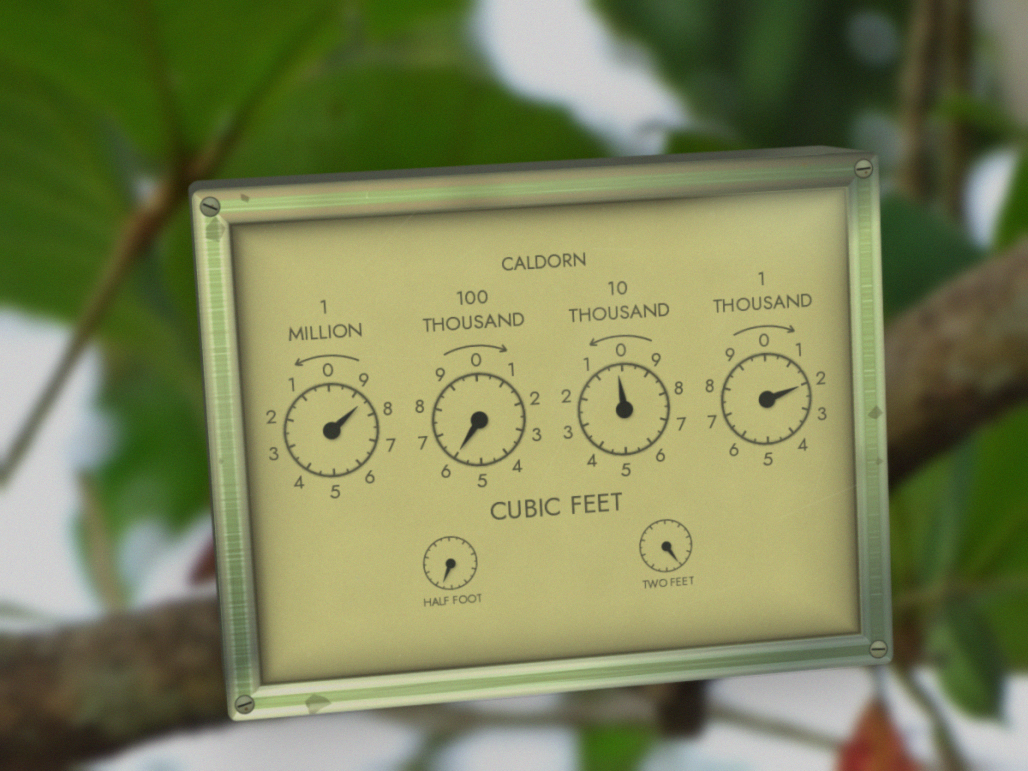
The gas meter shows ft³ 860200
